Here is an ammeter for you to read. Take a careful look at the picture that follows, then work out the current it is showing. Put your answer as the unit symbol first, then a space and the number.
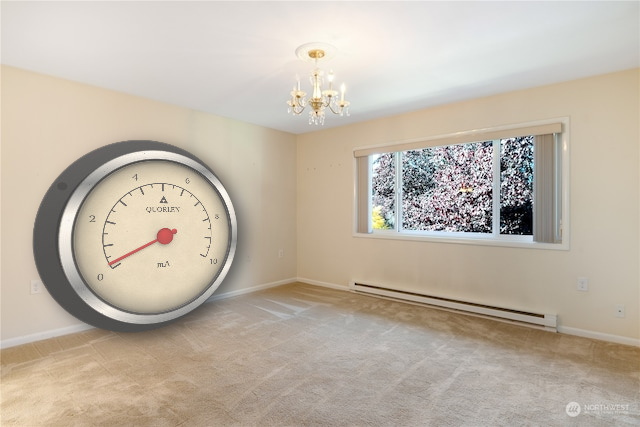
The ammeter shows mA 0.25
